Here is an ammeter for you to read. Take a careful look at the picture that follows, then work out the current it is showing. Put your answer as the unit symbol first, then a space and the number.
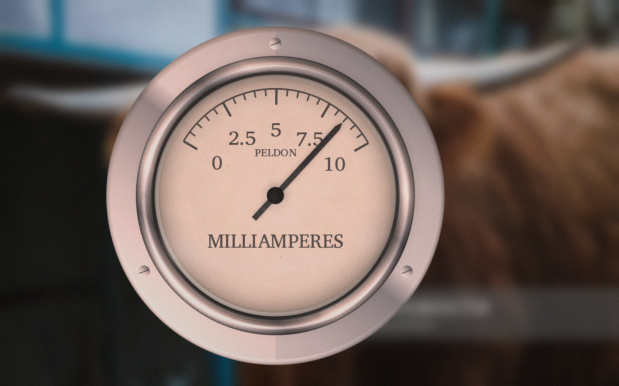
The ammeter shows mA 8.5
